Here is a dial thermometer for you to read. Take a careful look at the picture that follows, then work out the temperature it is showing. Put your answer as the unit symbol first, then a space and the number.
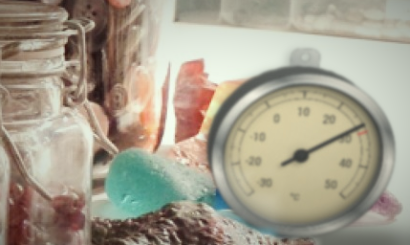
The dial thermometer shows °C 27.5
